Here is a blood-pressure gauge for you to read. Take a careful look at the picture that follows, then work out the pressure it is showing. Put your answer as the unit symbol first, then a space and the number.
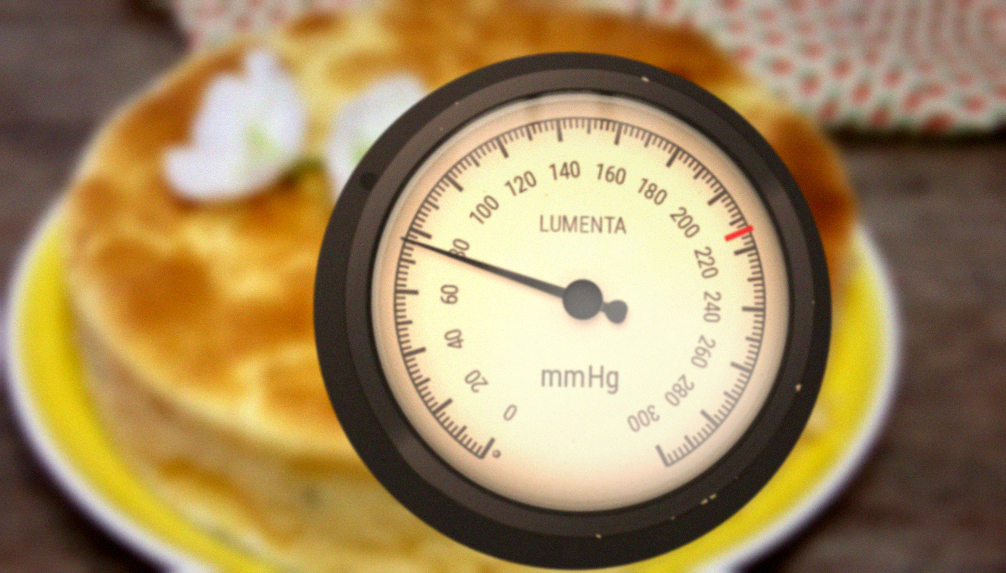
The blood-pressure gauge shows mmHg 76
